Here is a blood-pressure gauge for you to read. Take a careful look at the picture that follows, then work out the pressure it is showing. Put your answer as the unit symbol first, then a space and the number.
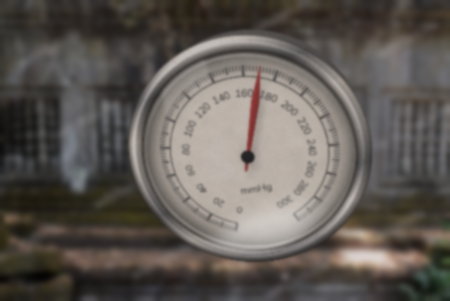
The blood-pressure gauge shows mmHg 170
